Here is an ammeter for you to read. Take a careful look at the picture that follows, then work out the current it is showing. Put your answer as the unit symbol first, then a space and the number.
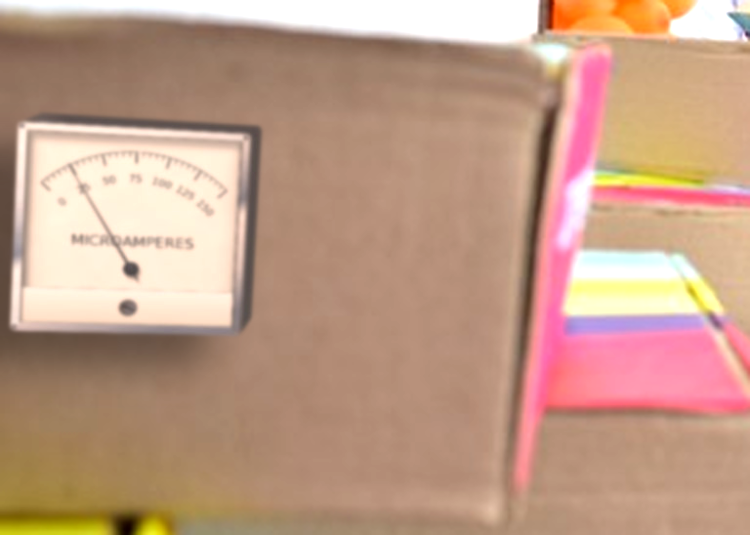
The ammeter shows µA 25
